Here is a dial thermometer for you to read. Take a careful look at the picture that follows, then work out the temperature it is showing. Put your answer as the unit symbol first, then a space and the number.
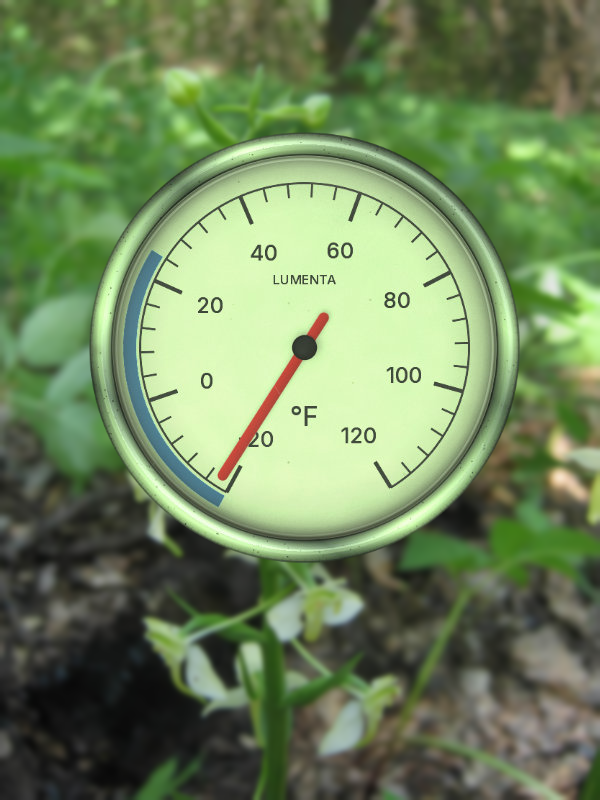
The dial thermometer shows °F -18
